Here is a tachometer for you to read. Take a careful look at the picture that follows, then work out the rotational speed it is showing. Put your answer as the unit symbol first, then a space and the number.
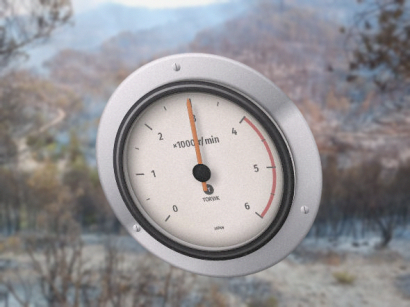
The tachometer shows rpm 3000
